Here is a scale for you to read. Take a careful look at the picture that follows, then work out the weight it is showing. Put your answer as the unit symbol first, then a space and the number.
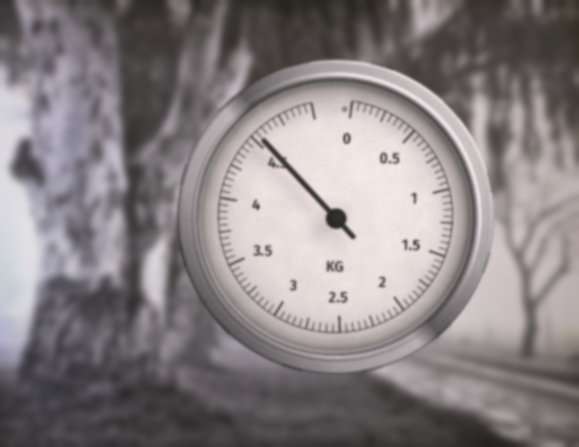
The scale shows kg 4.55
